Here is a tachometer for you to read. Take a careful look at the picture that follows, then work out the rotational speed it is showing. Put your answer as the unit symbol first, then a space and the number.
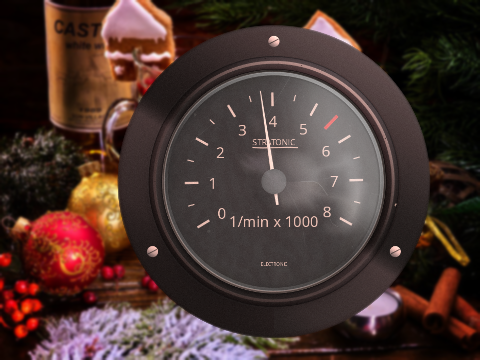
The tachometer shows rpm 3750
